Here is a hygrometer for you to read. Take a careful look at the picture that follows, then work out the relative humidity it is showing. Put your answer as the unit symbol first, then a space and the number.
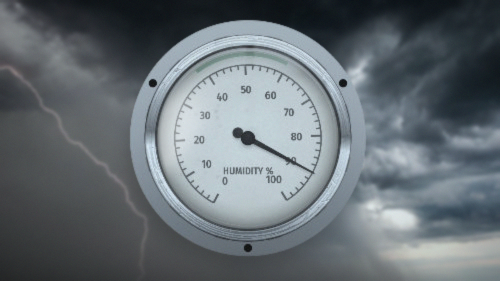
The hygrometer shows % 90
